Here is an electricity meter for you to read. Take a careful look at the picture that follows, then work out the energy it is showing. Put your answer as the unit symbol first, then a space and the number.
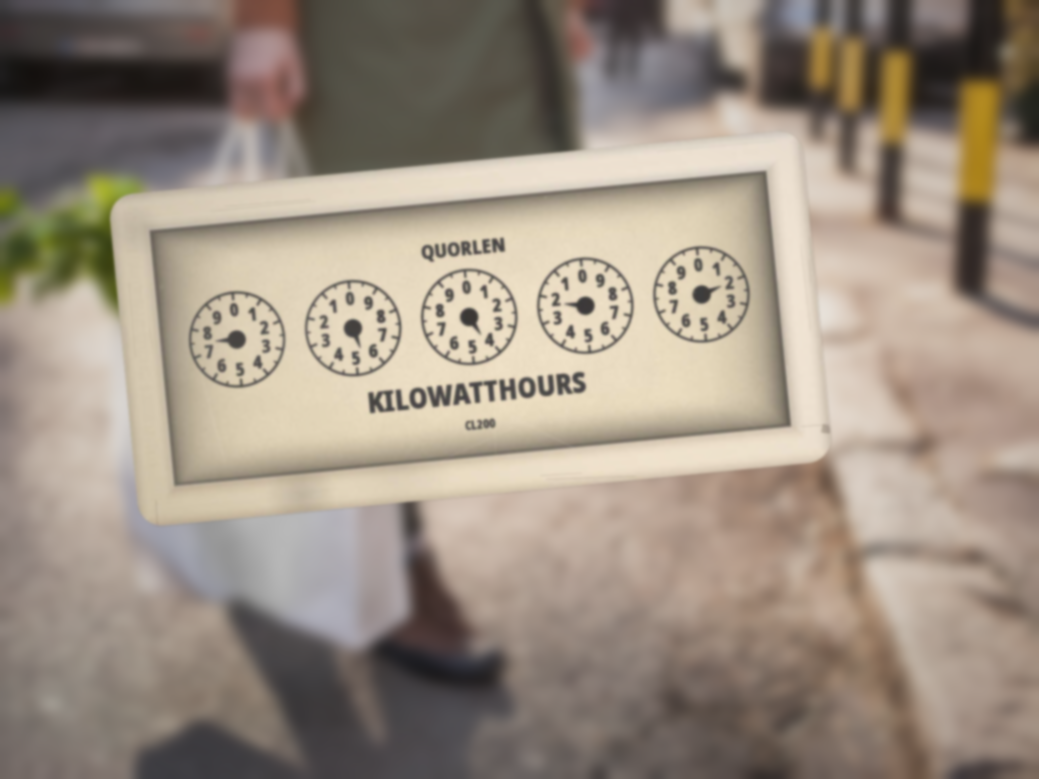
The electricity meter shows kWh 75422
